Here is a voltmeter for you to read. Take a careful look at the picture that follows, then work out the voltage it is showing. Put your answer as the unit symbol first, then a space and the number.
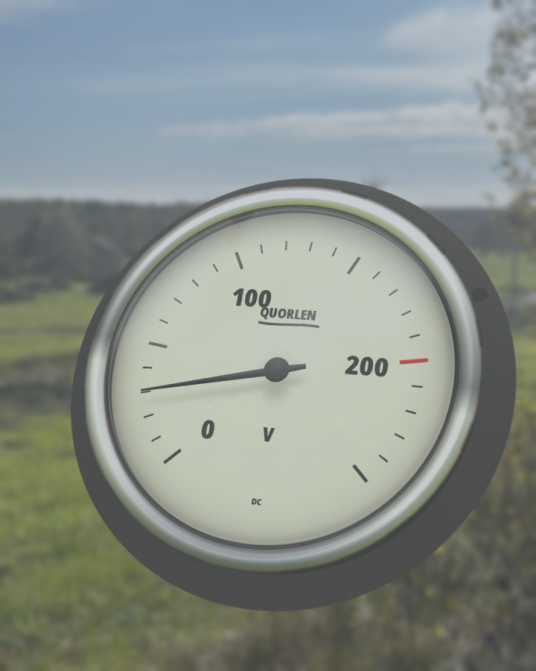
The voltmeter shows V 30
